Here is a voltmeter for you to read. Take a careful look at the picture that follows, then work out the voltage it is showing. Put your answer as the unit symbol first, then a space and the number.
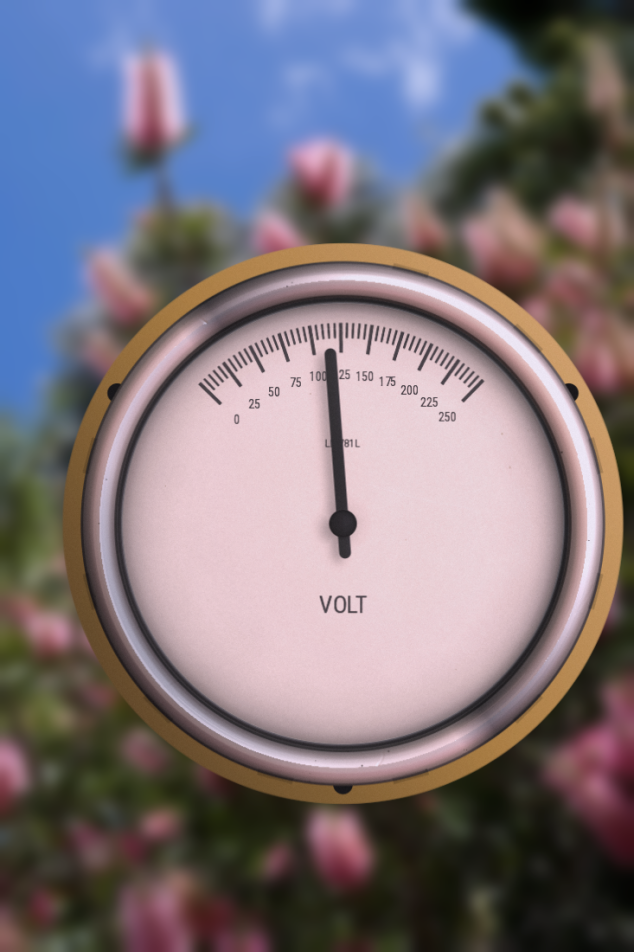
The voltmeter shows V 115
